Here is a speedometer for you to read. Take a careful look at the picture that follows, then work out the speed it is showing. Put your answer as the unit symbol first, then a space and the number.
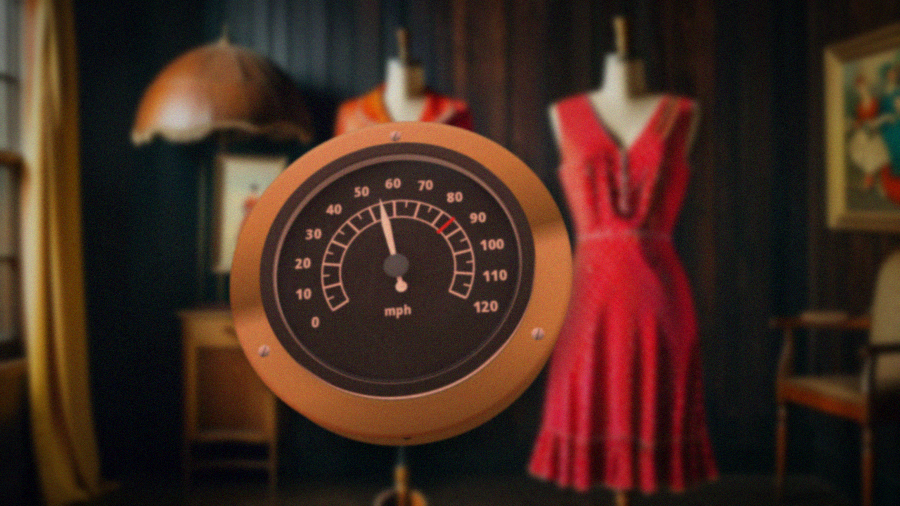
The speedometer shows mph 55
